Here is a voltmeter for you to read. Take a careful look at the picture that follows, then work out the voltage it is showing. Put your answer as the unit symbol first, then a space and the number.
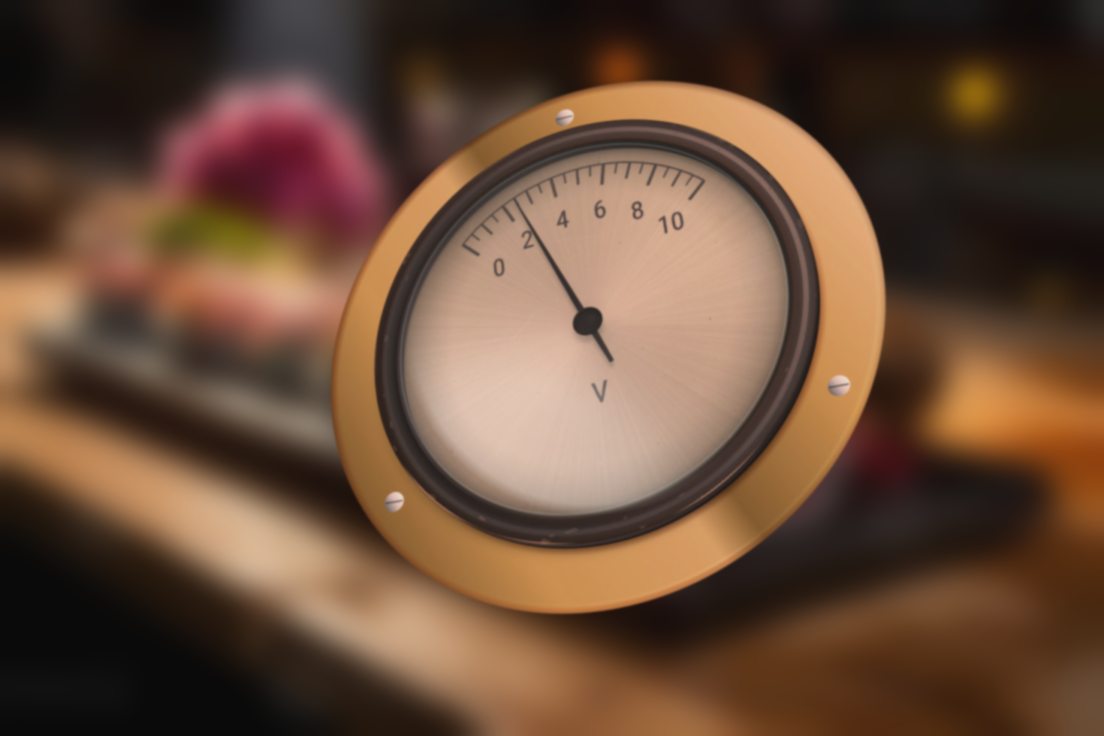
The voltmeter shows V 2.5
